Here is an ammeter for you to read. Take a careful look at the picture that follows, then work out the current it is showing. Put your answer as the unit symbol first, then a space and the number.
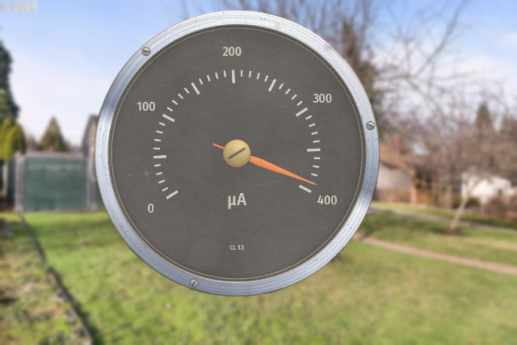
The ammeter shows µA 390
